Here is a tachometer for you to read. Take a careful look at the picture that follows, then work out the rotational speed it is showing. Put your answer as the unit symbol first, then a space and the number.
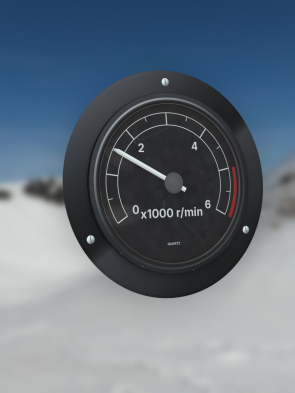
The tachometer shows rpm 1500
